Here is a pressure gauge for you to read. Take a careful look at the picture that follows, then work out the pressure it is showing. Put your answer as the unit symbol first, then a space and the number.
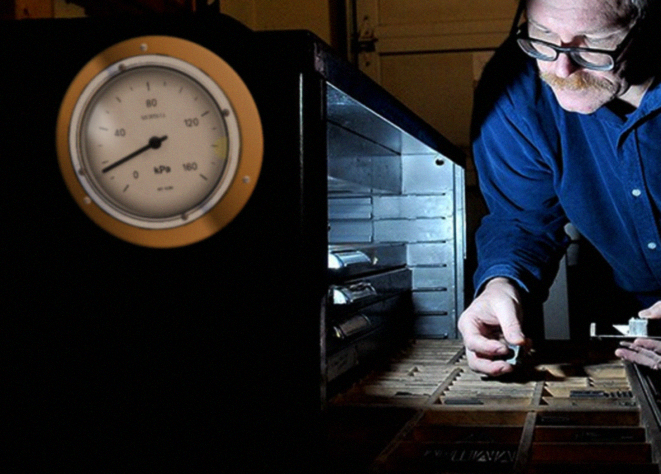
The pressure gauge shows kPa 15
